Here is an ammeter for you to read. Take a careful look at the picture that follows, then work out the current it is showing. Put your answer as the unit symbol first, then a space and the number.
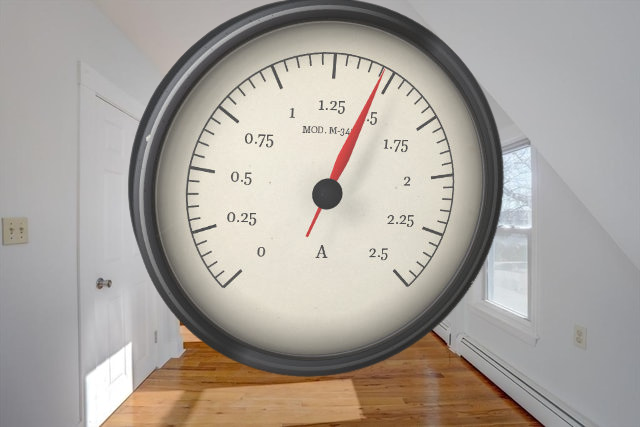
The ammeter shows A 1.45
